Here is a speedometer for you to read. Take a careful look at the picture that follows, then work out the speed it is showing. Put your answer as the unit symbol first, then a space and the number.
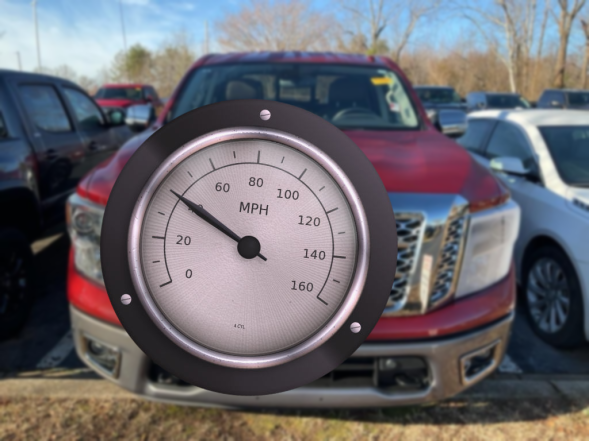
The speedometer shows mph 40
